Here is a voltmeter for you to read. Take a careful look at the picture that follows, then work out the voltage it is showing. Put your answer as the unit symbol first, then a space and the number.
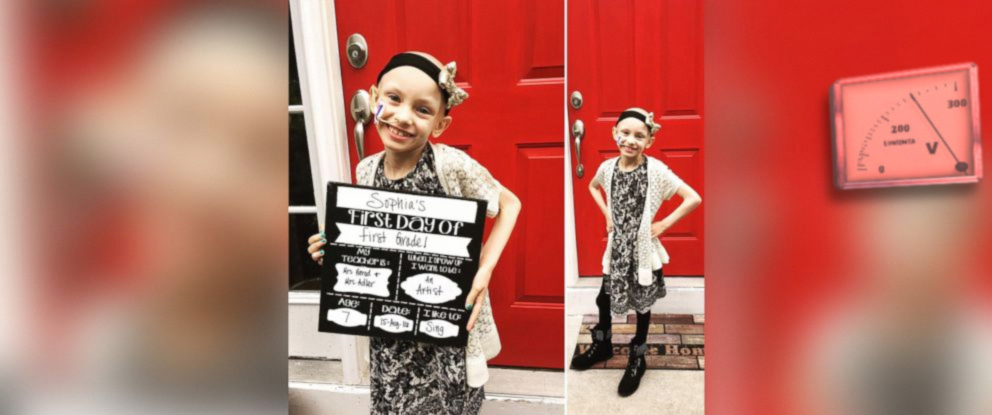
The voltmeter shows V 250
